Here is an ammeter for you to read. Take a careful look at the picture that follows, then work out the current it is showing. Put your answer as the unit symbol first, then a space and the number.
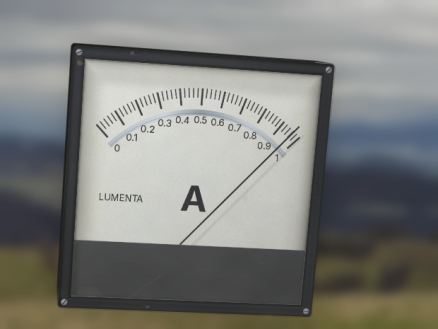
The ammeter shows A 0.96
